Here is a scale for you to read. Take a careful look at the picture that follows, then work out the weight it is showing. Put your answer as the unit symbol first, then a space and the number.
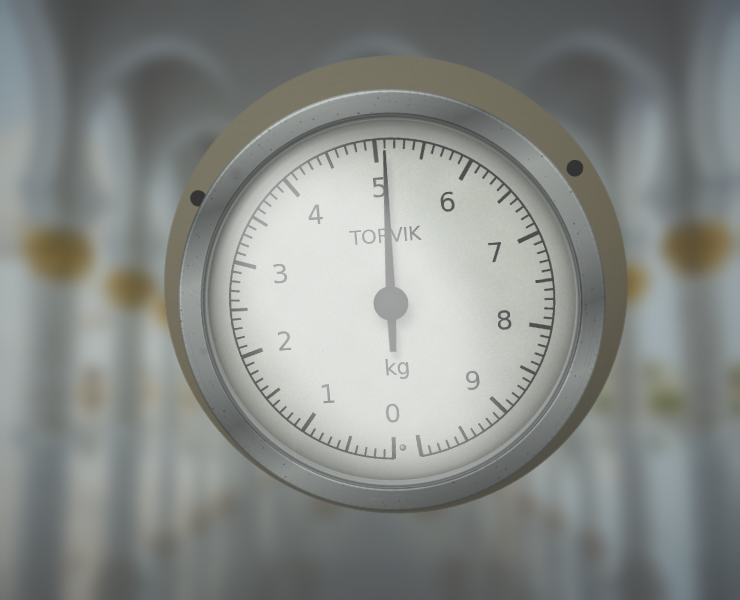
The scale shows kg 5.1
